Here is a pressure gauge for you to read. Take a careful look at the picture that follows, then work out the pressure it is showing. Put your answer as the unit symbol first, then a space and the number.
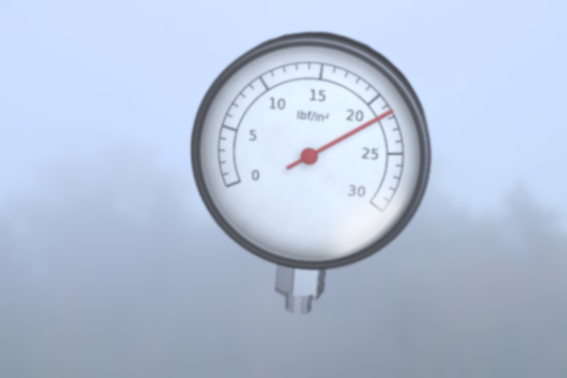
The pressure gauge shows psi 21.5
